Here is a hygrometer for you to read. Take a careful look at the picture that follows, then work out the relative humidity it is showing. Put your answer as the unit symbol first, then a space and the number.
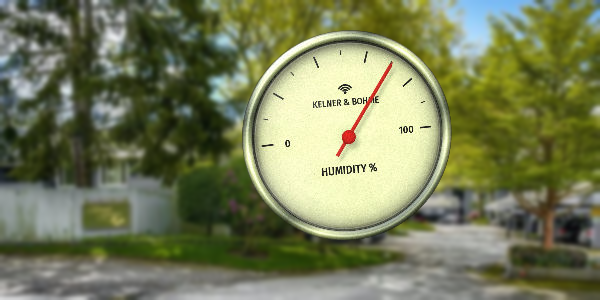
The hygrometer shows % 70
